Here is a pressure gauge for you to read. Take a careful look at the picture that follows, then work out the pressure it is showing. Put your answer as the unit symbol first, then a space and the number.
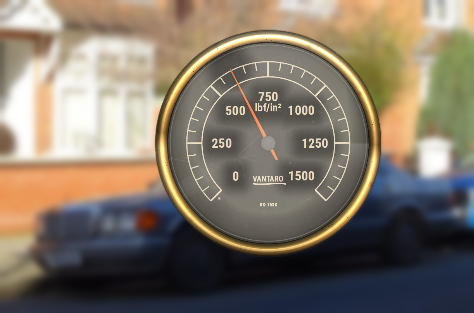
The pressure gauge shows psi 600
